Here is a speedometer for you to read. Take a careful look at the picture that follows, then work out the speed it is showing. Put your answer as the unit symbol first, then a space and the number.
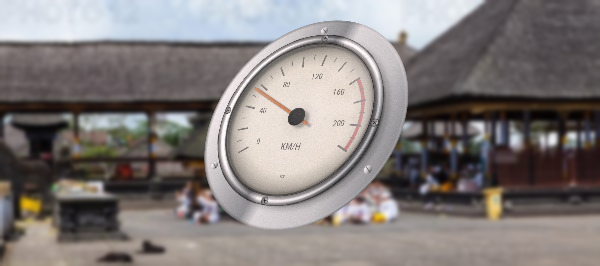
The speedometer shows km/h 55
